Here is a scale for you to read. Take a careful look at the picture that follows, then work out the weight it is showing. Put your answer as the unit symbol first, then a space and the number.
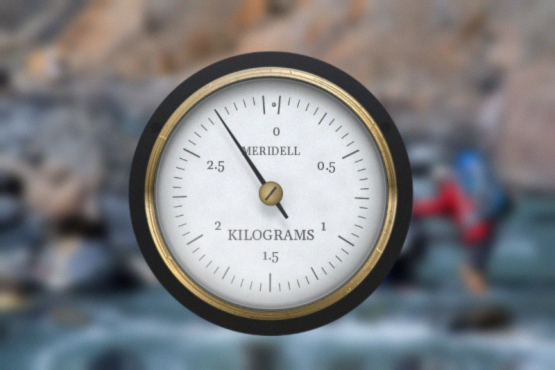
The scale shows kg 2.75
